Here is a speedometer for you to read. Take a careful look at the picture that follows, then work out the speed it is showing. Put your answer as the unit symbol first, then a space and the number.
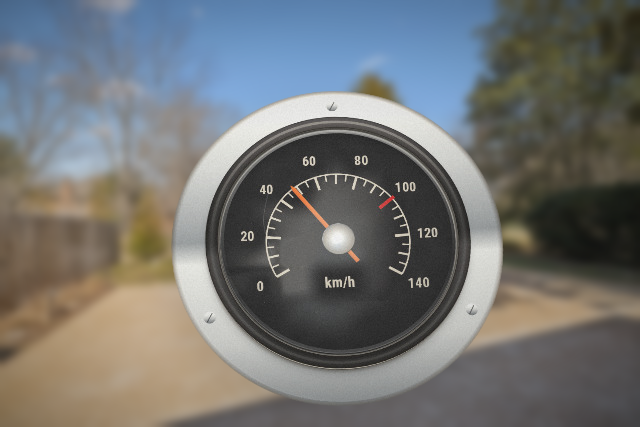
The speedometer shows km/h 47.5
